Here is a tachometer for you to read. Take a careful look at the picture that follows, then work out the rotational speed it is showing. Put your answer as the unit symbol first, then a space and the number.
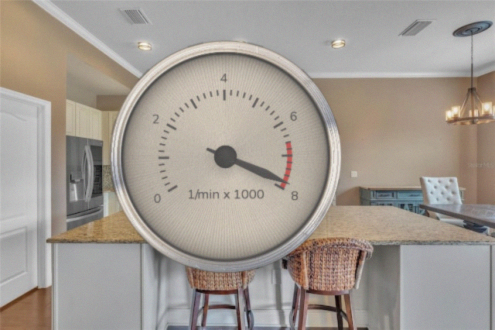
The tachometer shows rpm 7800
